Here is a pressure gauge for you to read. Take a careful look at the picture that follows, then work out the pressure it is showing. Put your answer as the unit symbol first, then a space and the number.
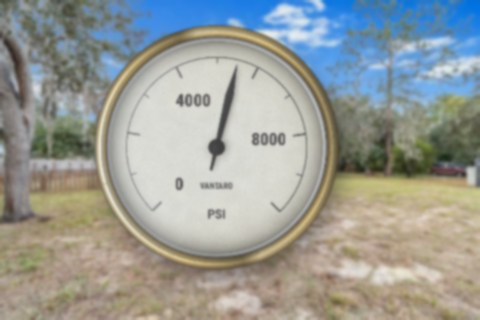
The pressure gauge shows psi 5500
